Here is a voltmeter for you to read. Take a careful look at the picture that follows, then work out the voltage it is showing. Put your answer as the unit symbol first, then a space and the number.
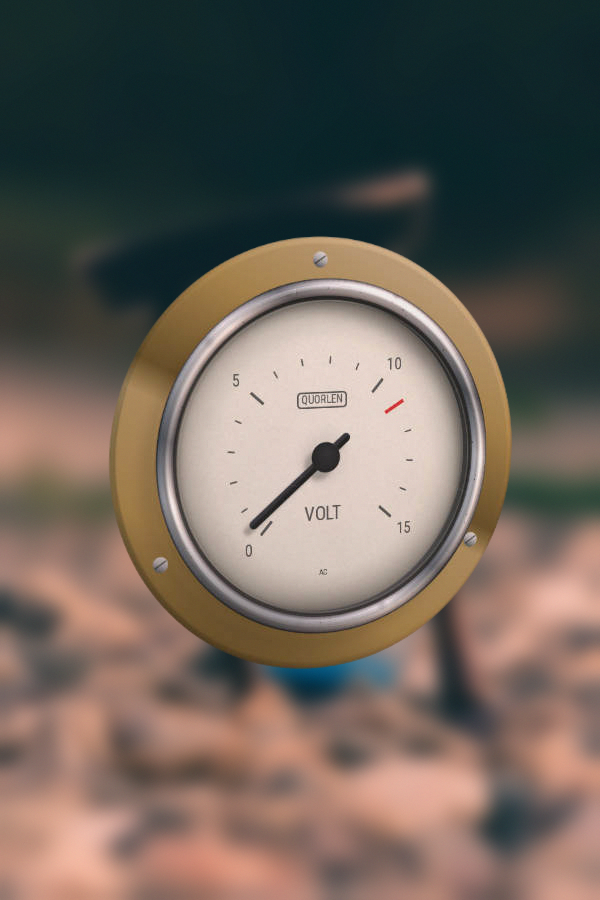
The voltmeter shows V 0.5
